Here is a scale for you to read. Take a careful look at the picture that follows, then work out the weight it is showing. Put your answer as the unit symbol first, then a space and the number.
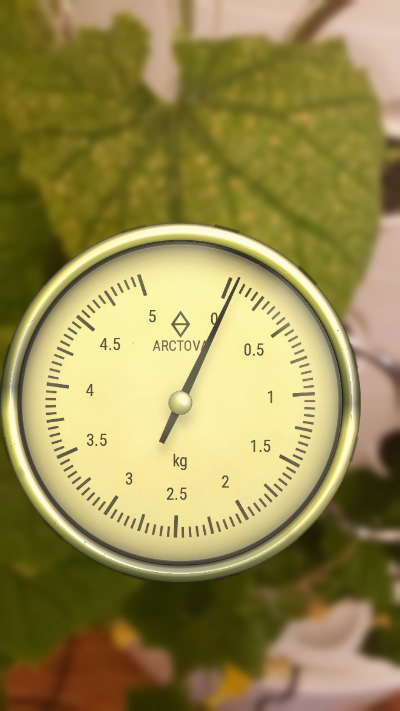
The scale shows kg 0.05
